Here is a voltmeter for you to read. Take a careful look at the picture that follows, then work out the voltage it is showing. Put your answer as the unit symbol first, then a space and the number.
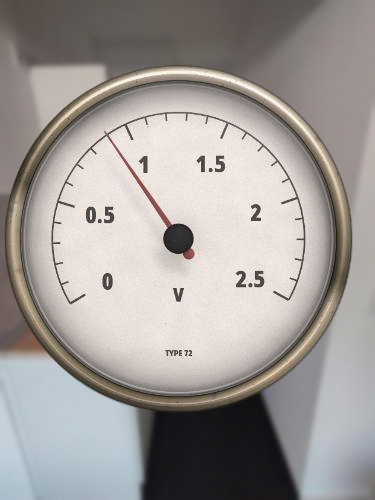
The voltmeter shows V 0.9
